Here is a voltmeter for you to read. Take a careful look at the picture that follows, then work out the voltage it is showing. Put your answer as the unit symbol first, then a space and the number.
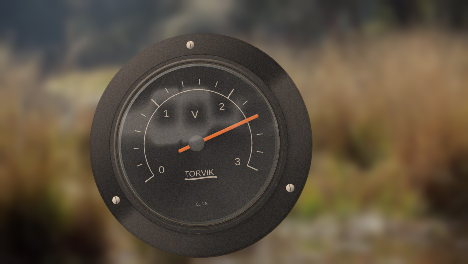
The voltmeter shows V 2.4
